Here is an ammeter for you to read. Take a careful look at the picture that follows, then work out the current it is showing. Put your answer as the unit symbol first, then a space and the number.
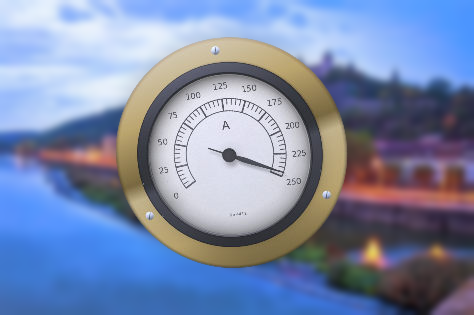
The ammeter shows A 245
